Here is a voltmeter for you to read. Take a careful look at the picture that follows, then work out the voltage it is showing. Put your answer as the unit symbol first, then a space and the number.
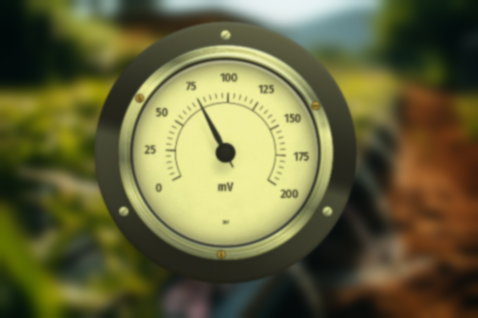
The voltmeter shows mV 75
